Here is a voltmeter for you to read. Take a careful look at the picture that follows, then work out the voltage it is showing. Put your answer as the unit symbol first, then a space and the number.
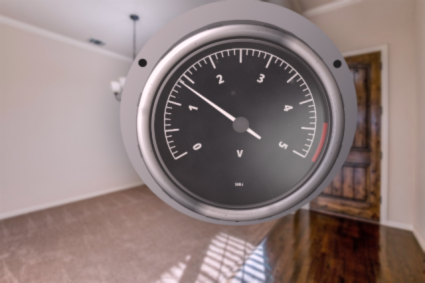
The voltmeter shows V 1.4
